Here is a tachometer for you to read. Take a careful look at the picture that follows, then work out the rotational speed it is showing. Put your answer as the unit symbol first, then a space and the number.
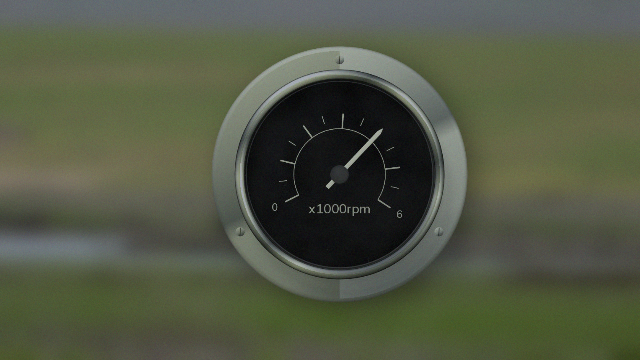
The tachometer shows rpm 4000
